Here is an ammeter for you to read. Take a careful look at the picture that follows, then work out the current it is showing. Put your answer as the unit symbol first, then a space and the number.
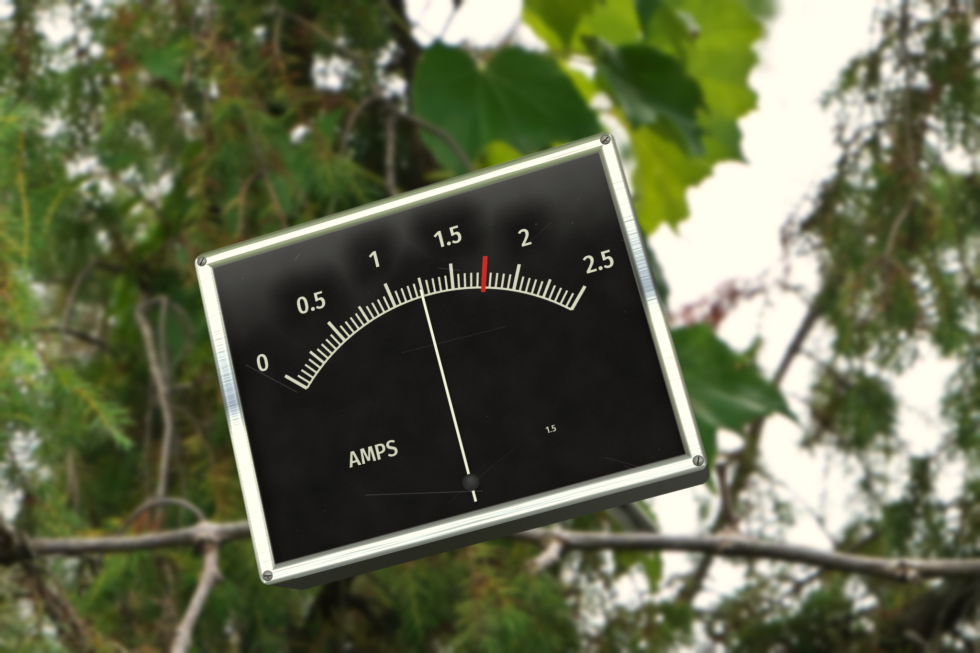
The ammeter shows A 1.25
